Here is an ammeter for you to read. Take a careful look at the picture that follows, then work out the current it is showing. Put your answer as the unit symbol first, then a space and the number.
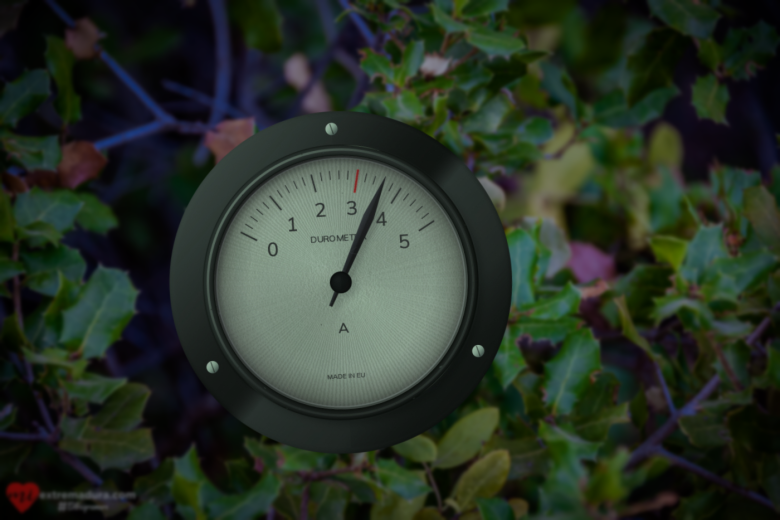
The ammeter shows A 3.6
